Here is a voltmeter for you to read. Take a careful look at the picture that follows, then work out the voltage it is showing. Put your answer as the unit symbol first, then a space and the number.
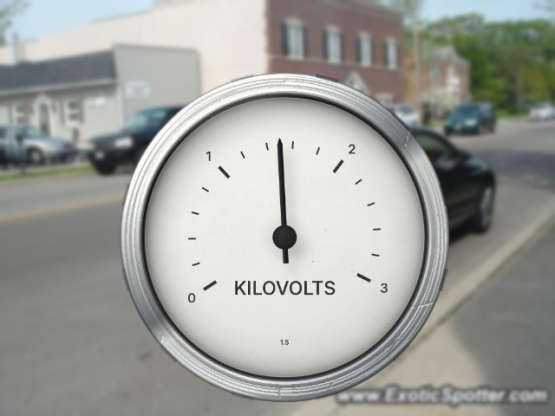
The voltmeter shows kV 1.5
